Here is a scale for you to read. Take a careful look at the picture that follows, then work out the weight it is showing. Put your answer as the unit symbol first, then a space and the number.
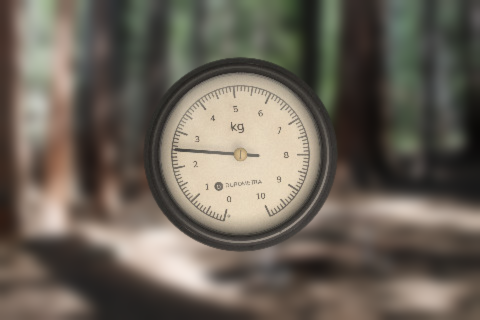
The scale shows kg 2.5
